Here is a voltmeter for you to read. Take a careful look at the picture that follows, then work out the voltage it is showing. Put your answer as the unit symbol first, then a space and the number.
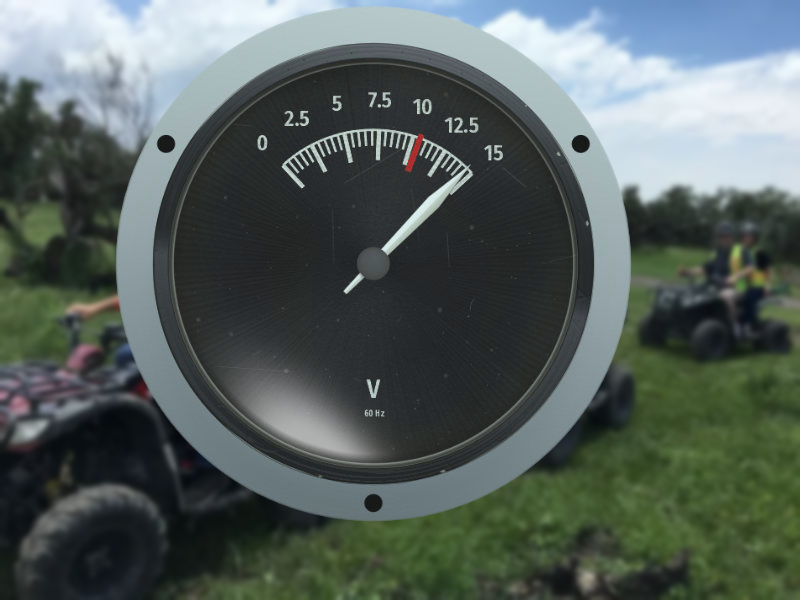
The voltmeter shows V 14.5
